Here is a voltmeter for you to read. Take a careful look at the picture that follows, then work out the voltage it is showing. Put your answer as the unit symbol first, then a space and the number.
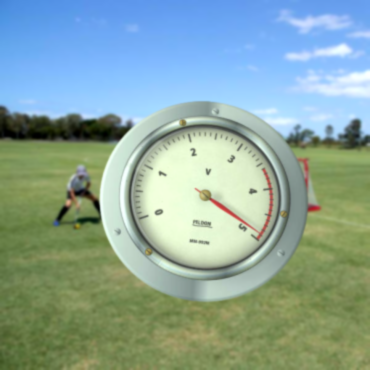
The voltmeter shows V 4.9
